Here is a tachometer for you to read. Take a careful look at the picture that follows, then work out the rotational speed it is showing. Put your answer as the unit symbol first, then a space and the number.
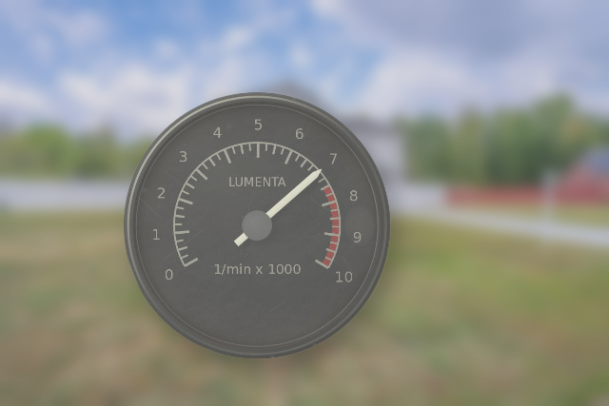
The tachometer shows rpm 7000
